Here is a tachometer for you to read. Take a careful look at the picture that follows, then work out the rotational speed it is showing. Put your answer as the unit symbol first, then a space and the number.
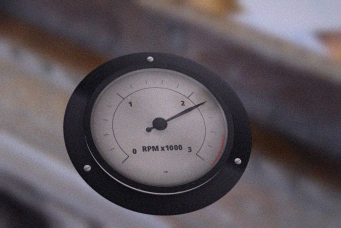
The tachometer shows rpm 2200
